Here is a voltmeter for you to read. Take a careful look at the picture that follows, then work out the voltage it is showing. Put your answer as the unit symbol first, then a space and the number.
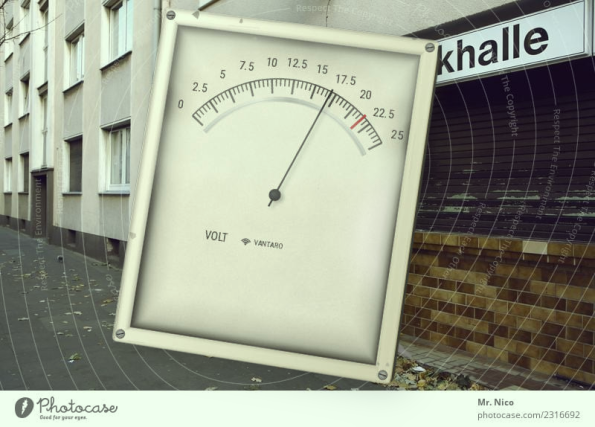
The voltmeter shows V 17
